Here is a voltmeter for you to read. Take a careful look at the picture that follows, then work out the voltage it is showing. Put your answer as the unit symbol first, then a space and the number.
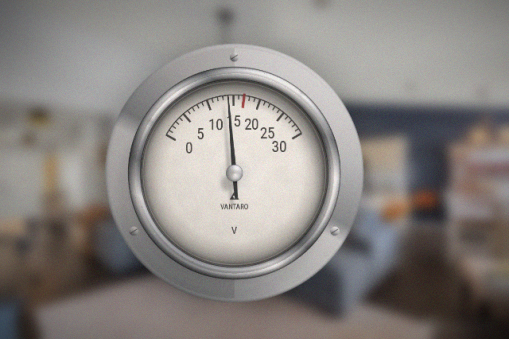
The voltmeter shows V 14
